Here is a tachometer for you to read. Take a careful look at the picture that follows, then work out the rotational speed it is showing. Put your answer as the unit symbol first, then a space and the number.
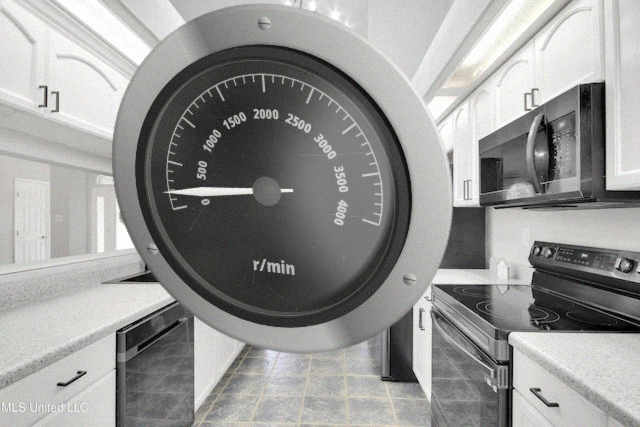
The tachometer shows rpm 200
